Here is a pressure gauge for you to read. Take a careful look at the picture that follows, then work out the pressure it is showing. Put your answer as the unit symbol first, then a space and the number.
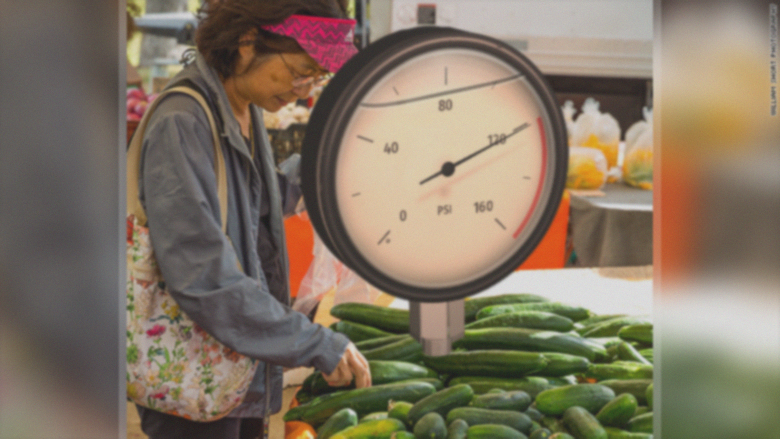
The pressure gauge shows psi 120
